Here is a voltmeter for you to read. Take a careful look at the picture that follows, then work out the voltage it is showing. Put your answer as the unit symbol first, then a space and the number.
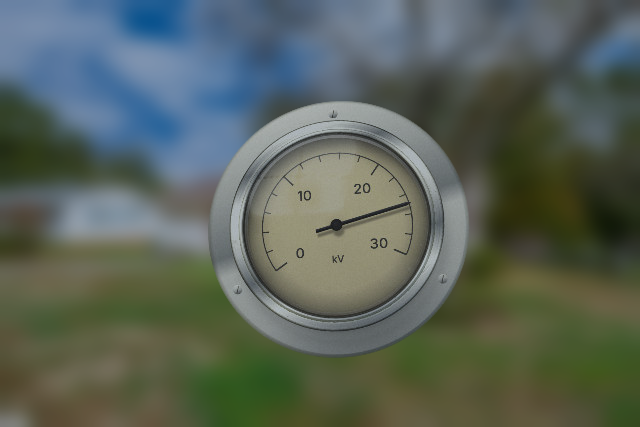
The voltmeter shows kV 25
